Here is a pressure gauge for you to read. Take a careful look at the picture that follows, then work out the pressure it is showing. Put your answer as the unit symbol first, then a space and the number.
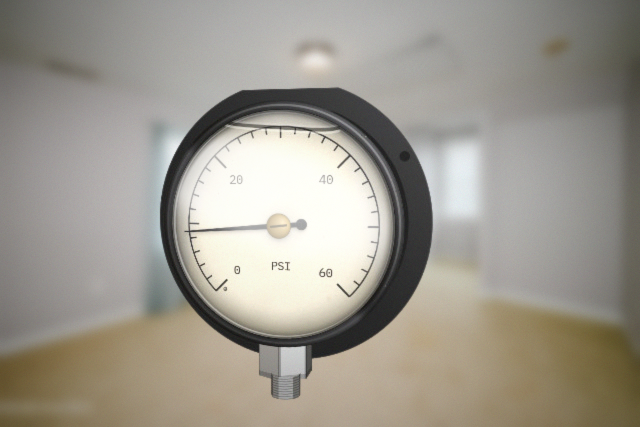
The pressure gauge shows psi 9
